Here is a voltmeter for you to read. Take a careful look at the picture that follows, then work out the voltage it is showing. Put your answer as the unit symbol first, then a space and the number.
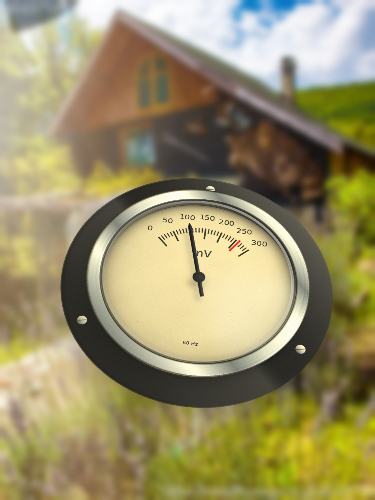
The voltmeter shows mV 100
